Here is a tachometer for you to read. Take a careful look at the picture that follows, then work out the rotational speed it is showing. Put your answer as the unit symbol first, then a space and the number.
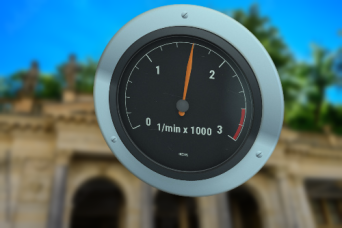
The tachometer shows rpm 1600
